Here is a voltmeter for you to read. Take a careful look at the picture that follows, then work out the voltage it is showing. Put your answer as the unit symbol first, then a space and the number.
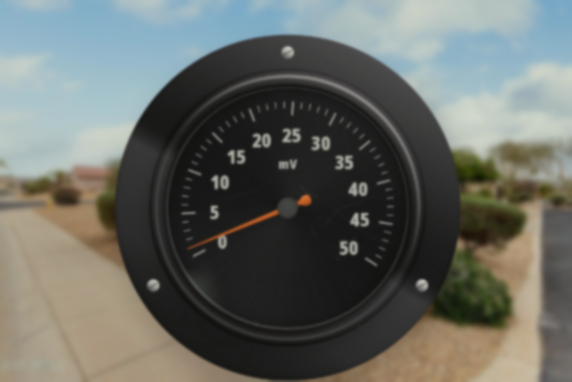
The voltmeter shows mV 1
